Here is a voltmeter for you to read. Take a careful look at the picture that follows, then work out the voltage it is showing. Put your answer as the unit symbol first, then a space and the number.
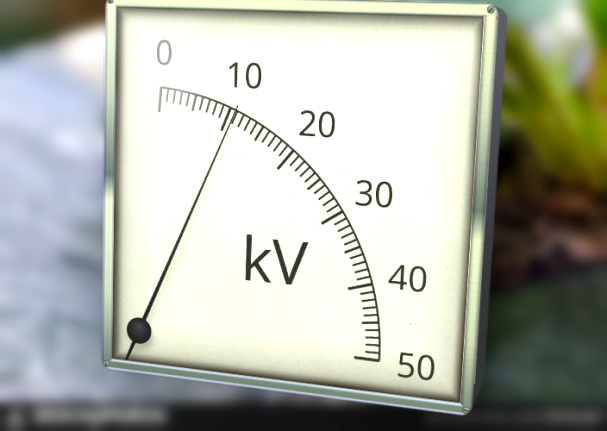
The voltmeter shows kV 11
